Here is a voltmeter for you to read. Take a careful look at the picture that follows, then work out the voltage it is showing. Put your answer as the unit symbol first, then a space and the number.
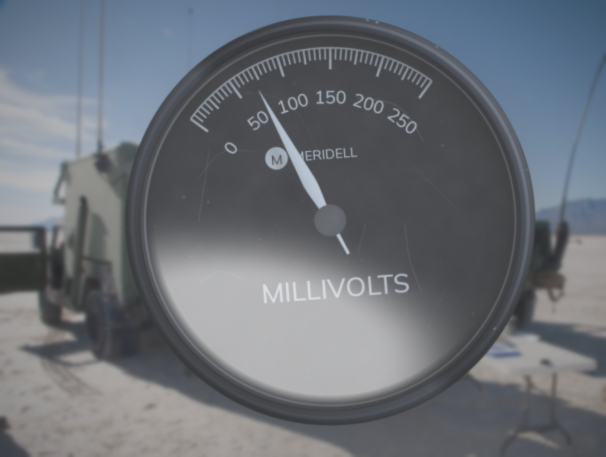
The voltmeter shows mV 70
